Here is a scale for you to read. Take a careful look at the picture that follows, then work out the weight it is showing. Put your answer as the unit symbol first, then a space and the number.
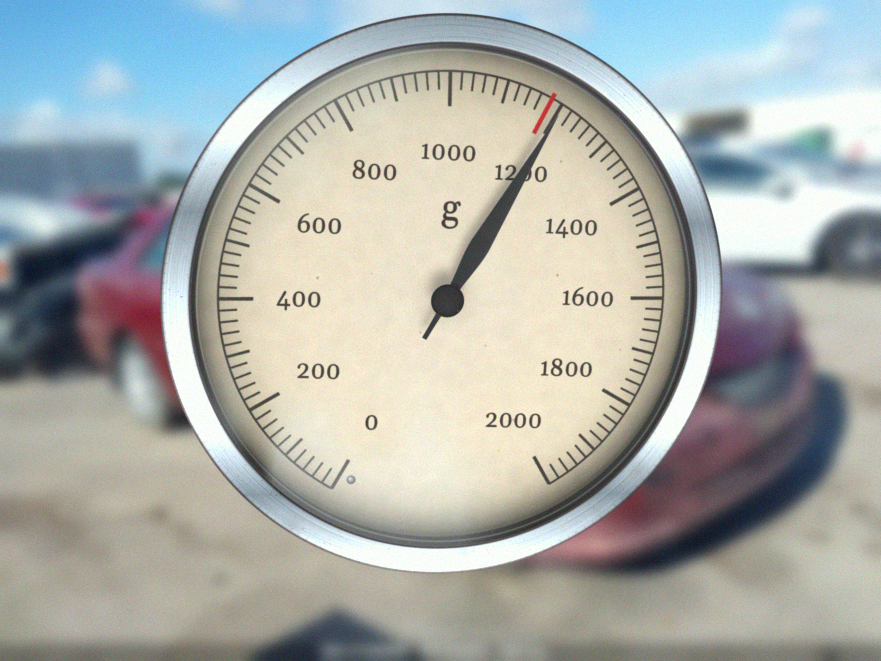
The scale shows g 1200
